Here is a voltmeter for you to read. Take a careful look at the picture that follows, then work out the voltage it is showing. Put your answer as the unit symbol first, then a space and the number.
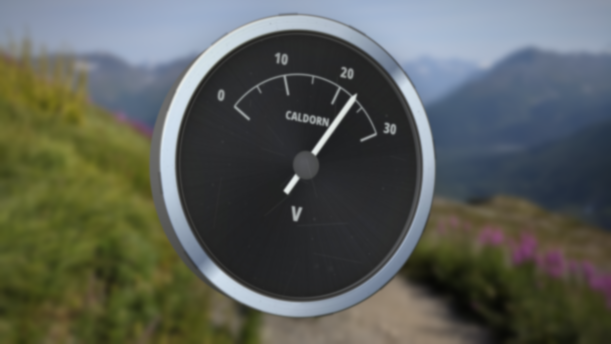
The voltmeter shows V 22.5
